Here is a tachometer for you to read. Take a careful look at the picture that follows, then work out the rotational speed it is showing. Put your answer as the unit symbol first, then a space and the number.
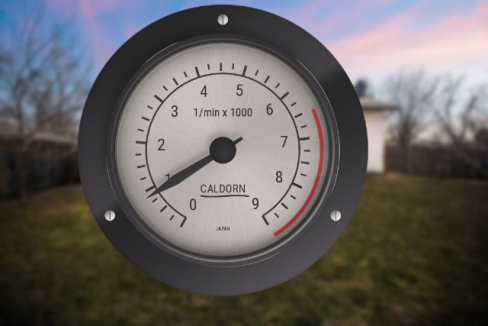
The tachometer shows rpm 875
